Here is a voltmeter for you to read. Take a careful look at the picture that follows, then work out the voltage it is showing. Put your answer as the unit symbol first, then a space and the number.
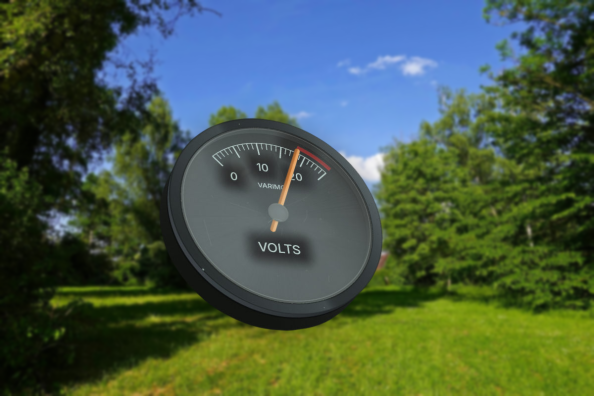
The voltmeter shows V 18
